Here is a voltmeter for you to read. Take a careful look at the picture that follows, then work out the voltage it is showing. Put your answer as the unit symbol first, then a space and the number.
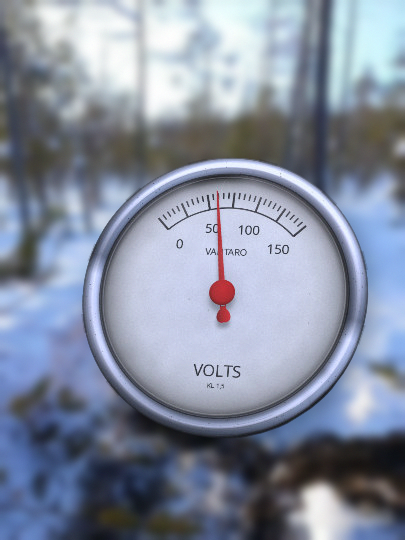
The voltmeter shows V 60
